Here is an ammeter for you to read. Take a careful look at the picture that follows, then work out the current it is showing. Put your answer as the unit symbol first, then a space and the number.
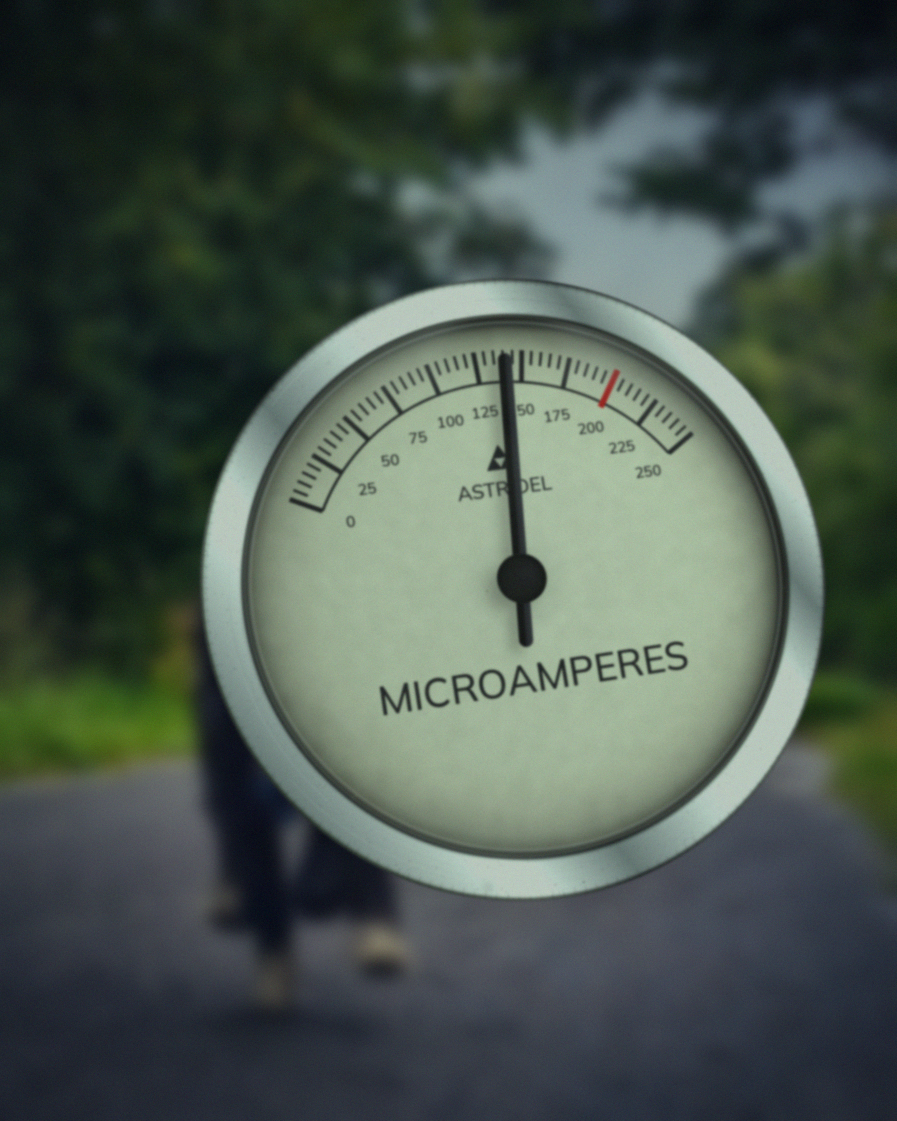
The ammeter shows µA 140
